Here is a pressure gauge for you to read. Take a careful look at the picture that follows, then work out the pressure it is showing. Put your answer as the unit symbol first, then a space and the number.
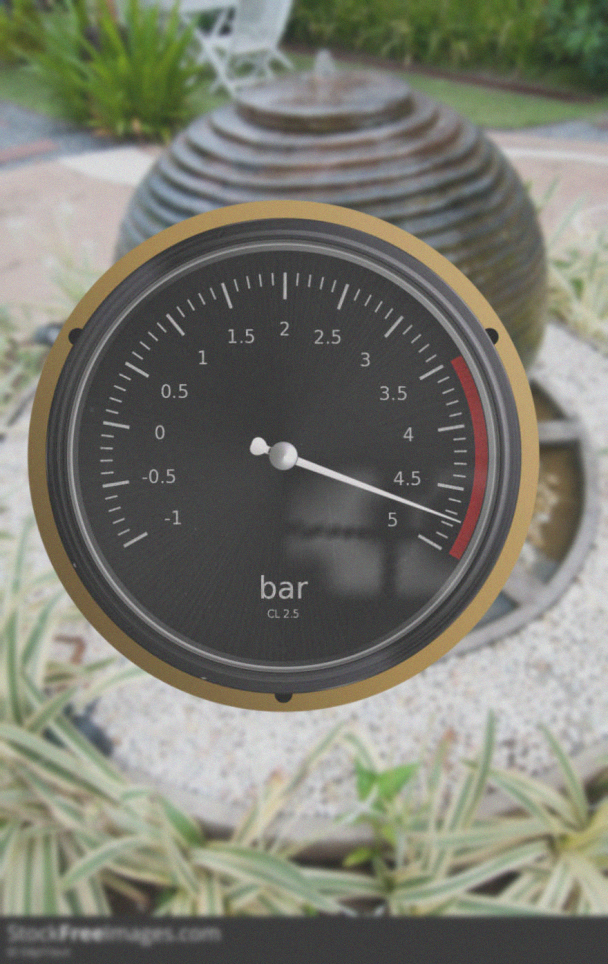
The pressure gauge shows bar 4.75
